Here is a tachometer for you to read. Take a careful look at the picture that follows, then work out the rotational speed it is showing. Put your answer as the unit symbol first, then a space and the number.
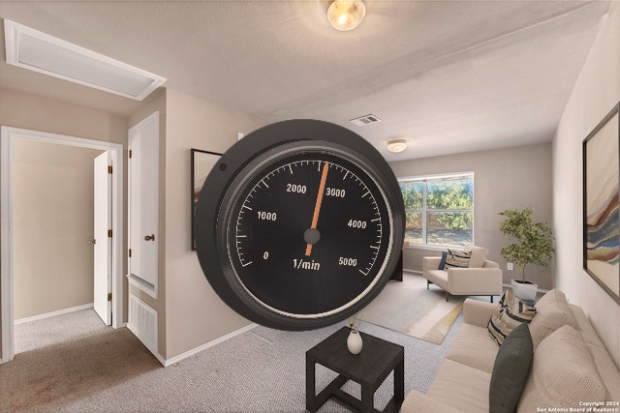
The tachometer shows rpm 2600
